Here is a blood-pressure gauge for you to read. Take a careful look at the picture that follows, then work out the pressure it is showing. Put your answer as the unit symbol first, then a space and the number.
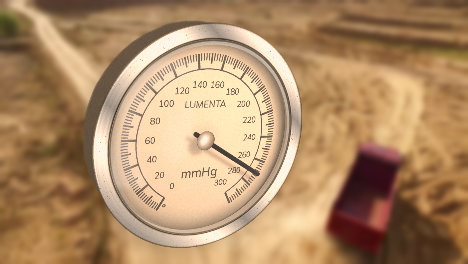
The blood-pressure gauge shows mmHg 270
